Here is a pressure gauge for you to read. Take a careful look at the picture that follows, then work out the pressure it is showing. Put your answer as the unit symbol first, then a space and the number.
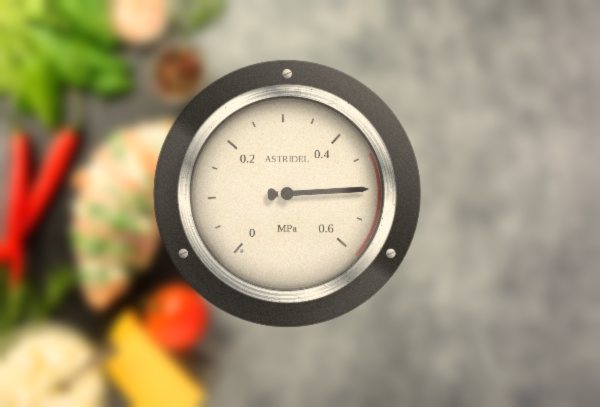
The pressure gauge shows MPa 0.5
